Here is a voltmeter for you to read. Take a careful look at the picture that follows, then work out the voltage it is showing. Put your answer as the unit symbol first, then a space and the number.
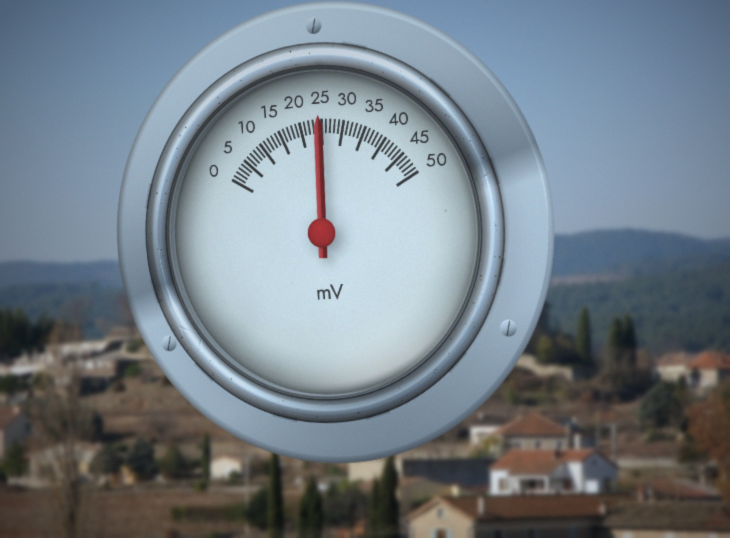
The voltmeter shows mV 25
